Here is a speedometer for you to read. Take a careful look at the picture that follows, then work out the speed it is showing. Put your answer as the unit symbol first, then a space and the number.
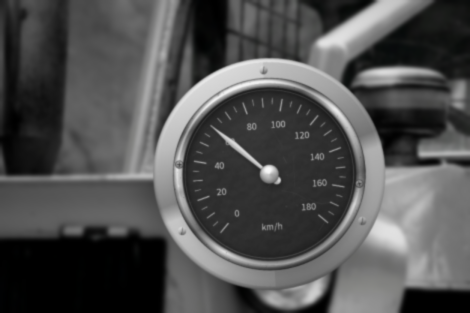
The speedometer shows km/h 60
